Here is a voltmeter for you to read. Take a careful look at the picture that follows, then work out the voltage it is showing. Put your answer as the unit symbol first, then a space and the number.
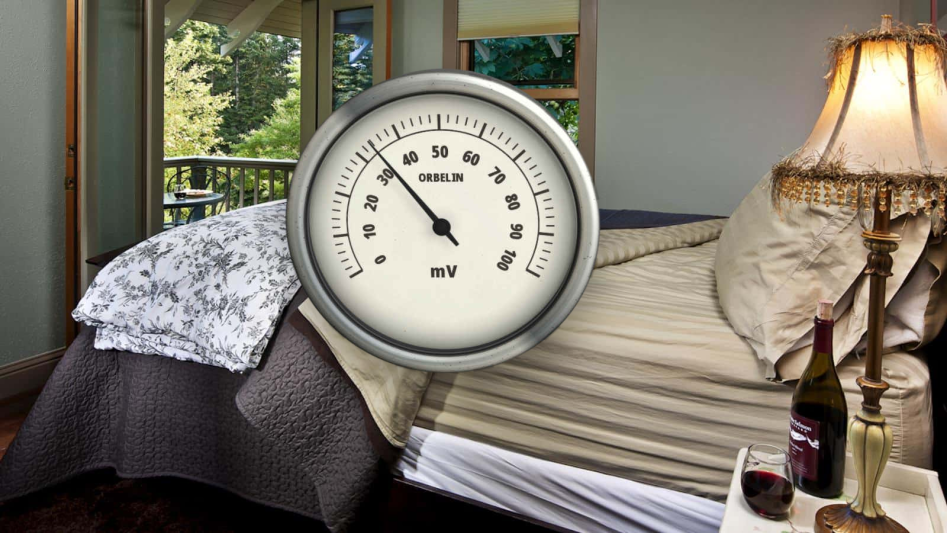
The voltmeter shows mV 34
